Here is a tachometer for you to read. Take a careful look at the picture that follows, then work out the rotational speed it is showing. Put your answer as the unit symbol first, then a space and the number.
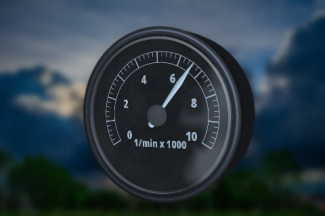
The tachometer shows rpm 6600
